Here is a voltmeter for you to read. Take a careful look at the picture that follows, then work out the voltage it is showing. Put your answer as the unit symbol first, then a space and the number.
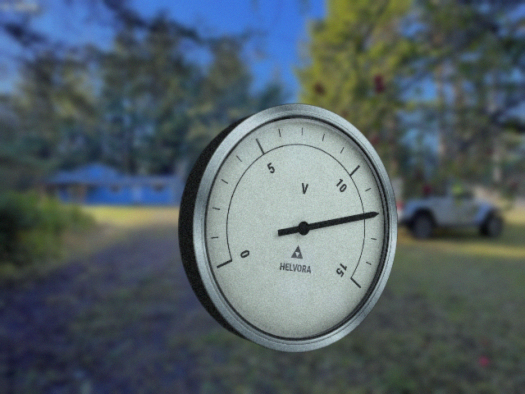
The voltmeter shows V 12
